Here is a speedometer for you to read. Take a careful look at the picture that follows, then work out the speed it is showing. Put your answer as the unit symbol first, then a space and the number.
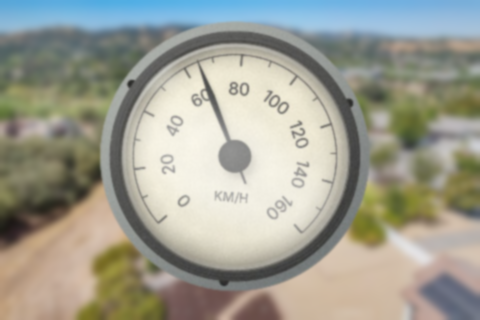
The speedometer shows km/h 65
